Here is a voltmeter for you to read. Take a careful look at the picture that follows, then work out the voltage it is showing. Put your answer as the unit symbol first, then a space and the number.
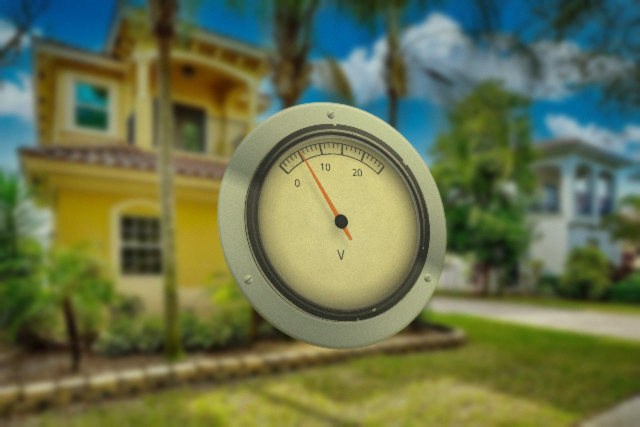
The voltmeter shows V 5
